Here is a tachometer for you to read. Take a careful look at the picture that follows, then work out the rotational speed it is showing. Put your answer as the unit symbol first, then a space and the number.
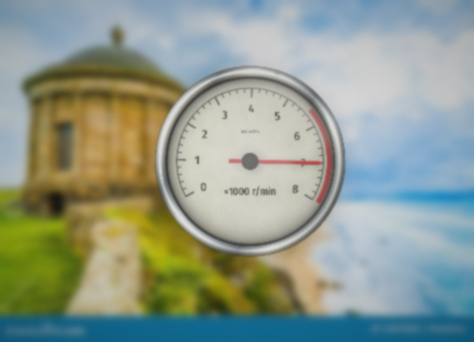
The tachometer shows rpm 7000
